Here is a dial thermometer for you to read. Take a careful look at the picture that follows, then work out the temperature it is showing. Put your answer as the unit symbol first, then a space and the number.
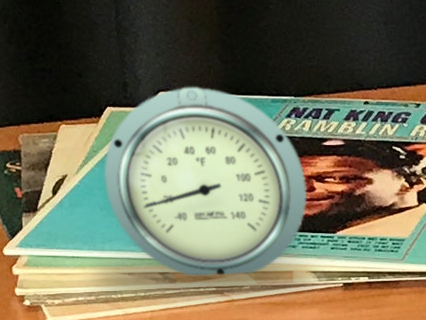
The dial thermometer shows °F -20
